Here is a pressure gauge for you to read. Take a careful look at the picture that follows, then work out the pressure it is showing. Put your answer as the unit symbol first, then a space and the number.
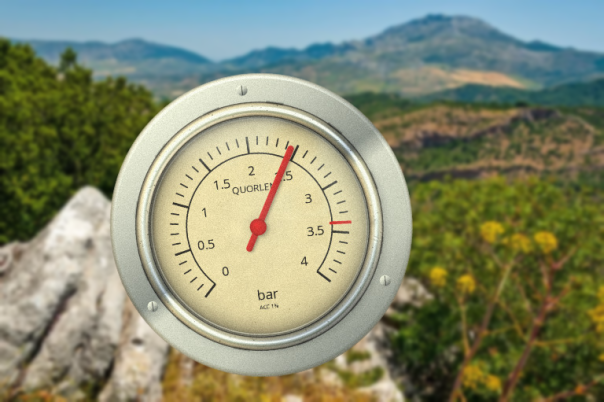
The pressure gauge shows bar 2.45
